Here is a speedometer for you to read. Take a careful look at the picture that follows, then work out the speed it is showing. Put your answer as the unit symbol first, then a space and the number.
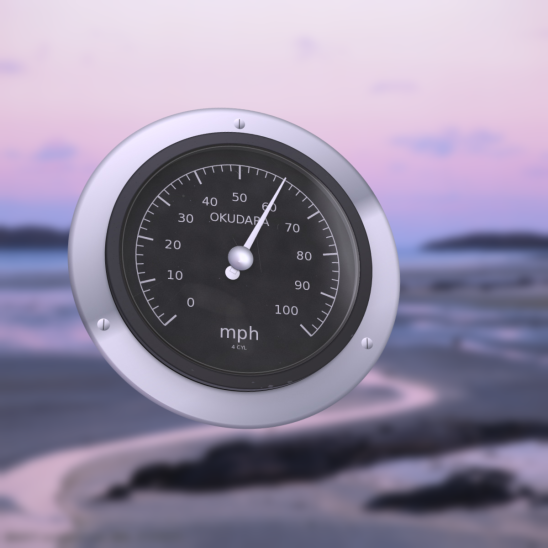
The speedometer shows mph 60
